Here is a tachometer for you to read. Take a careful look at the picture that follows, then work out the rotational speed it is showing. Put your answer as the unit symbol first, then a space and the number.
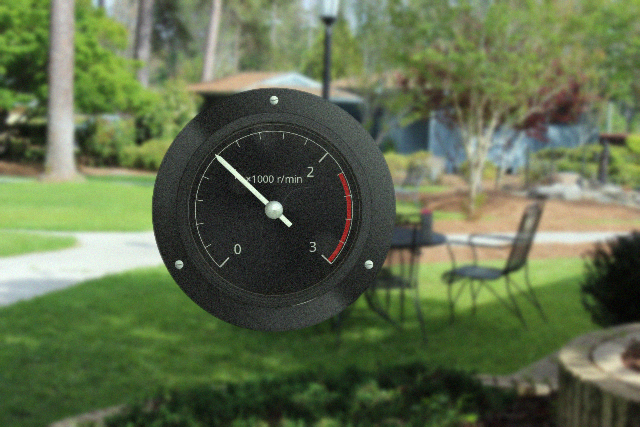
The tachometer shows rpm 1000
